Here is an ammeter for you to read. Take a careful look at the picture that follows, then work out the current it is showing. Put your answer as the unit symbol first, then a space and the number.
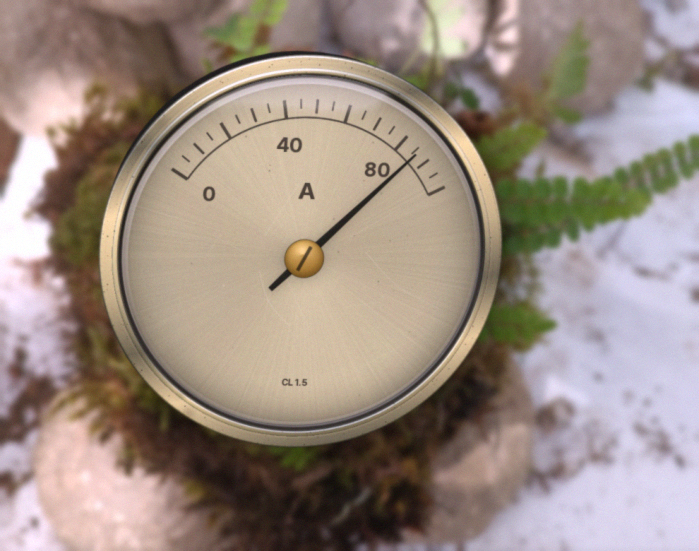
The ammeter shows A 85
